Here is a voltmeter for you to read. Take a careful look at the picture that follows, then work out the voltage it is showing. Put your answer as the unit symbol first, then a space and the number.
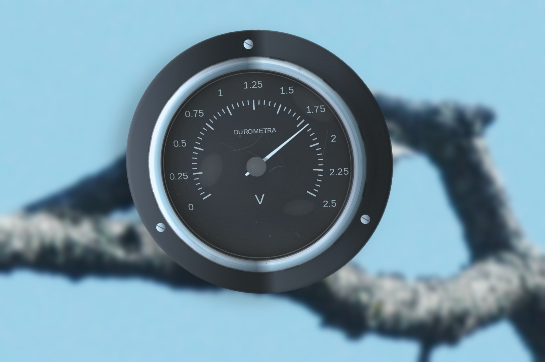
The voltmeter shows V 1.8
